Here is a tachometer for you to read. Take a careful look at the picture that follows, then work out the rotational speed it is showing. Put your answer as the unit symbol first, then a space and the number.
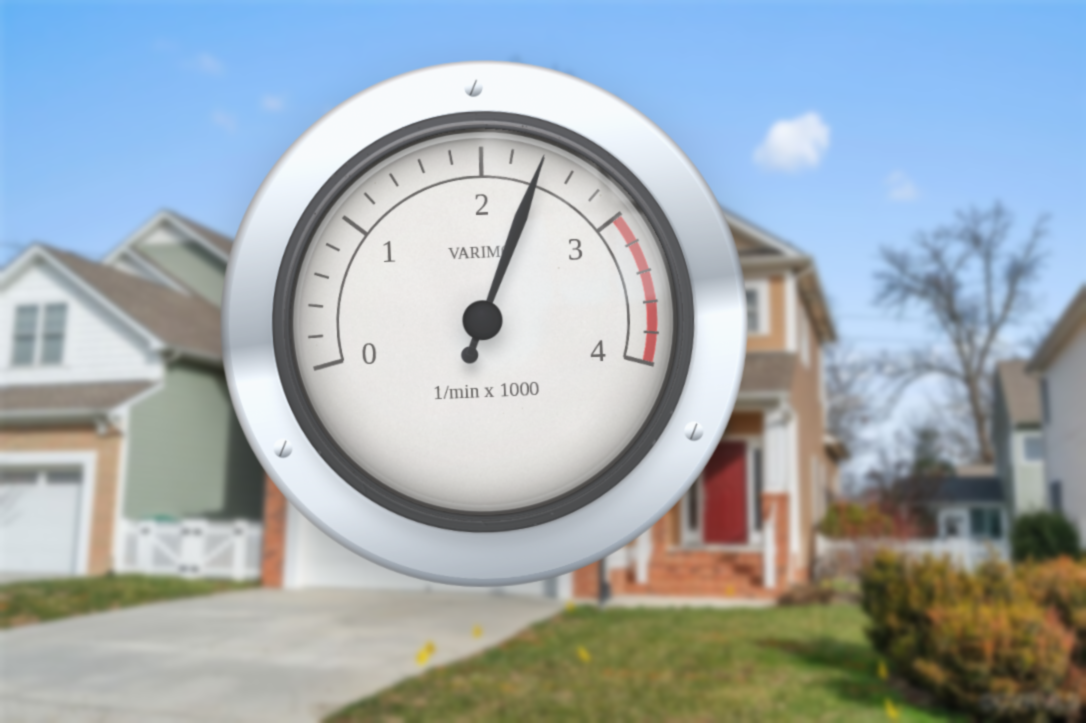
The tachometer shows rpm 2400
